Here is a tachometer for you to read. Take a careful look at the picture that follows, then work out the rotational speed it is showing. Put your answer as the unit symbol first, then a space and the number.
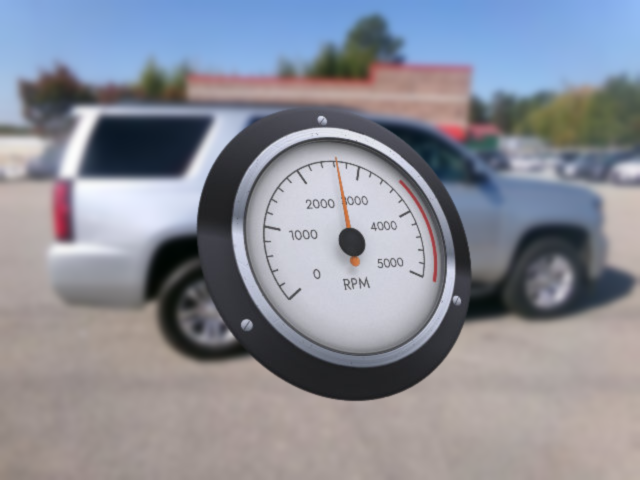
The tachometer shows rpm 2600
